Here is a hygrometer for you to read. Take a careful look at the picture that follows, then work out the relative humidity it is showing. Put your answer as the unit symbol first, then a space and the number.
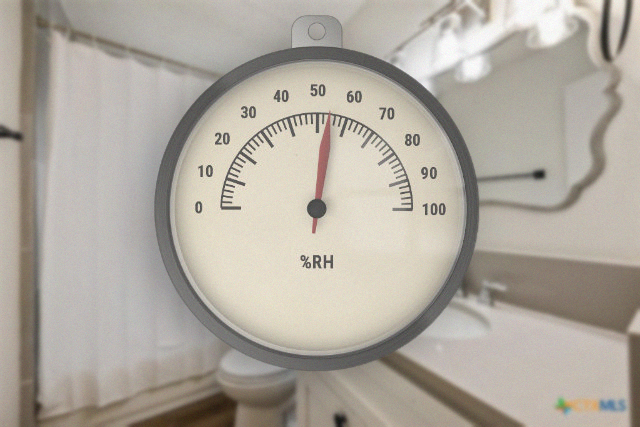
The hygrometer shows % 54
